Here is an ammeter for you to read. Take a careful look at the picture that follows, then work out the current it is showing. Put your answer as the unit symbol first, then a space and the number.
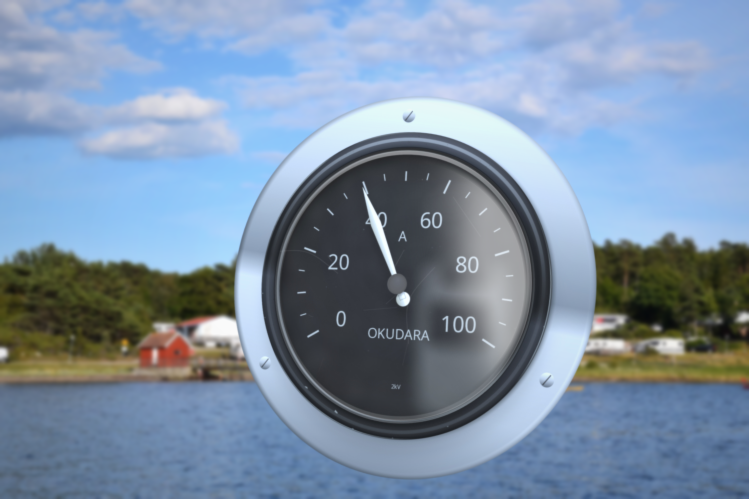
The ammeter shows A 40
